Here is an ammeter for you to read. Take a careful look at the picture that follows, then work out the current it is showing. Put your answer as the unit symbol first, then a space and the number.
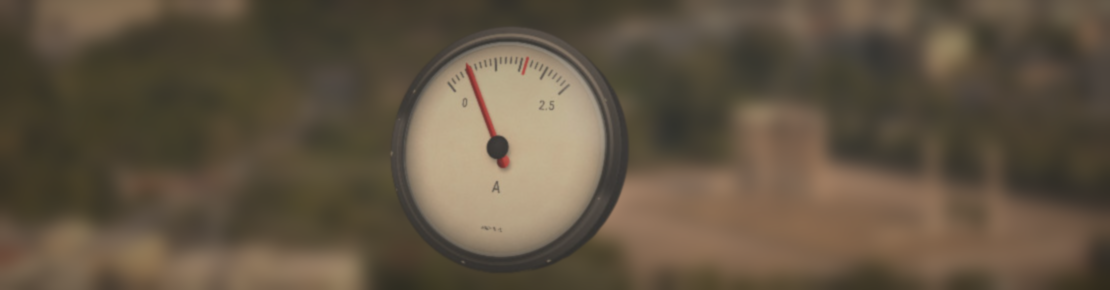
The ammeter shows A 0.5
